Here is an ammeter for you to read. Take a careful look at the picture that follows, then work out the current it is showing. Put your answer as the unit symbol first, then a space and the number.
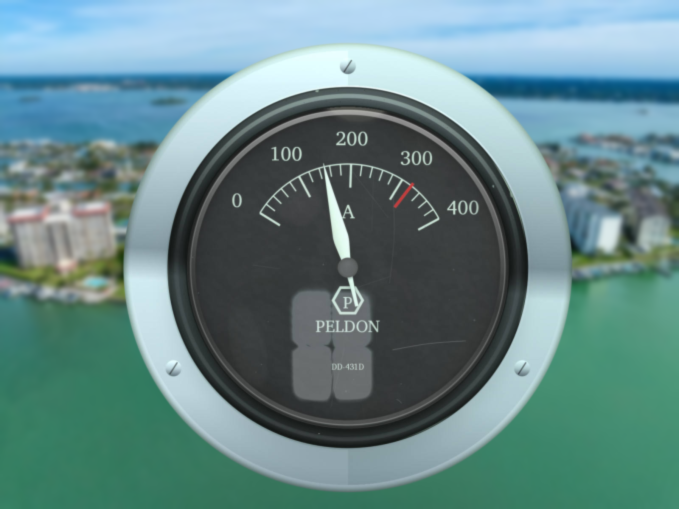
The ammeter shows A 150
